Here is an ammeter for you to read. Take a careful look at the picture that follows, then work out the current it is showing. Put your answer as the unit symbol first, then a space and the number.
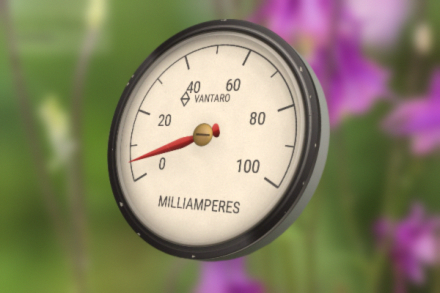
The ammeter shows mA 5
